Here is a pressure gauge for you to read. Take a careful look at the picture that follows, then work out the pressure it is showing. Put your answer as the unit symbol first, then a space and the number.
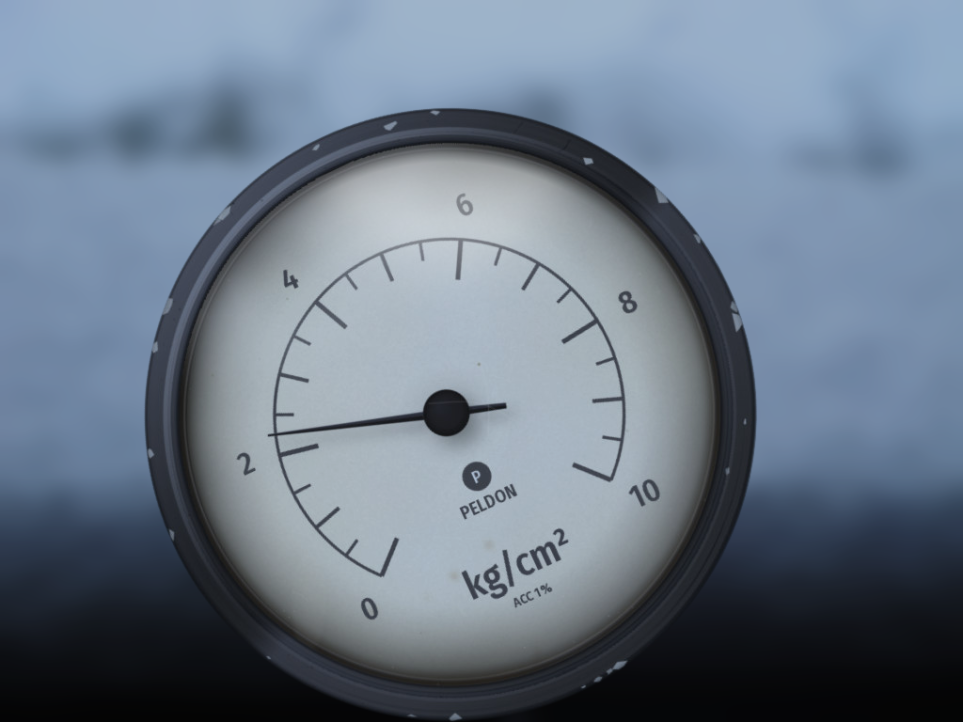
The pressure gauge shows kg/cm² 2.25
